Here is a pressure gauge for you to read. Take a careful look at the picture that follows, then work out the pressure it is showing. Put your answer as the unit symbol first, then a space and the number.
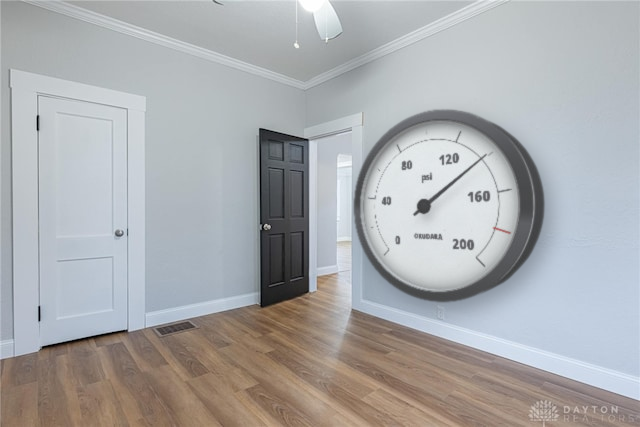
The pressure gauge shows psi 140
